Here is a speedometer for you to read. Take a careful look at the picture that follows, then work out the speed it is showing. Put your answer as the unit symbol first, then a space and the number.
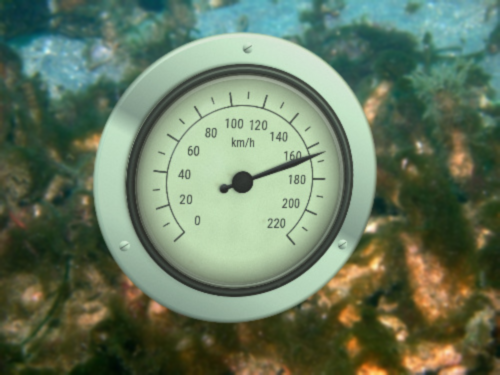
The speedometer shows km/h 165
